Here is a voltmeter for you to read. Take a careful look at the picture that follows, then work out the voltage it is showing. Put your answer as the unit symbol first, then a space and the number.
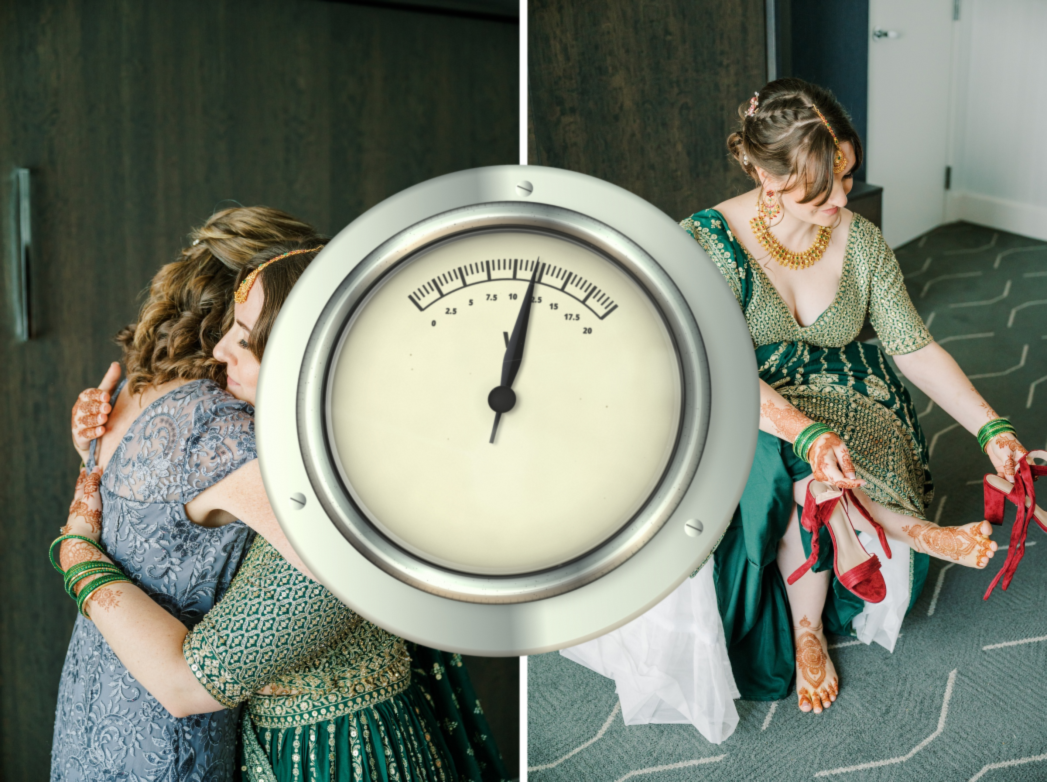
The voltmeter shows V 12
